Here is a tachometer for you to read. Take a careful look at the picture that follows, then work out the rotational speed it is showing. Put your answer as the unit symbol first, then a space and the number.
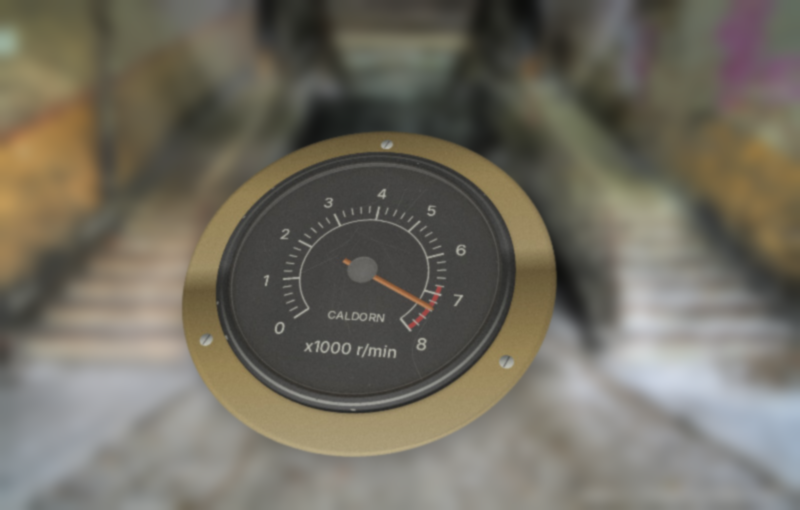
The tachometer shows rpm 7400
